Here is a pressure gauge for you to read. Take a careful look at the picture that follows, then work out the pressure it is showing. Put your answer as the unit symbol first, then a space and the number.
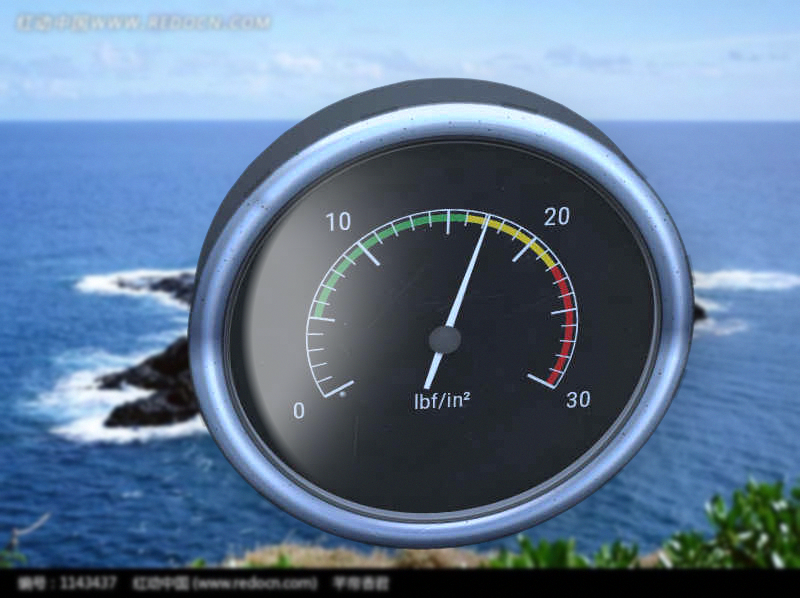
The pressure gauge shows psi 17
